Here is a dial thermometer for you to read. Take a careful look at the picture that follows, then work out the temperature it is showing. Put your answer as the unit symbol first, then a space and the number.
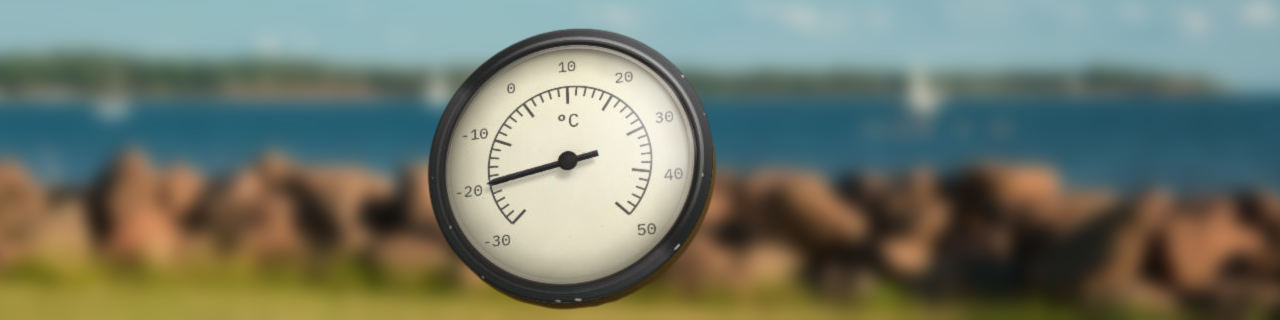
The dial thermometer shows °C -20
